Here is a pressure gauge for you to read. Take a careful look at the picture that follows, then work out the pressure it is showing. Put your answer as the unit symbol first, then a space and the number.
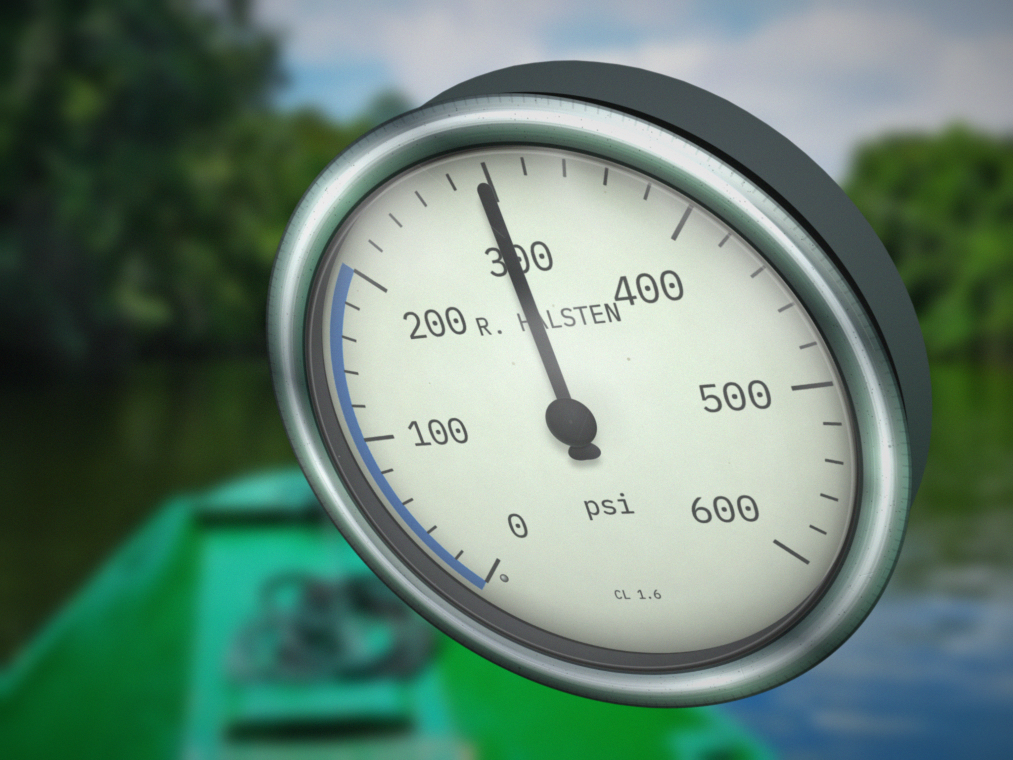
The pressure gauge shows psi 300
